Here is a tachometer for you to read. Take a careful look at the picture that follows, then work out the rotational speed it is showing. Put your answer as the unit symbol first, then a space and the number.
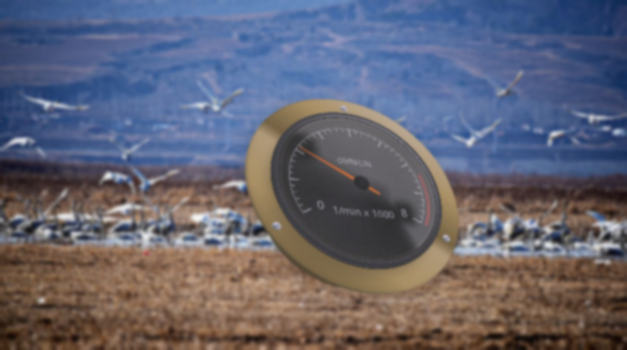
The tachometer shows rpm 2000
